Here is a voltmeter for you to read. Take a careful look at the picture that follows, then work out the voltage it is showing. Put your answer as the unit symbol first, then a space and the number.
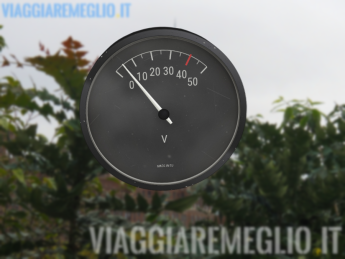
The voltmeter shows V 5
